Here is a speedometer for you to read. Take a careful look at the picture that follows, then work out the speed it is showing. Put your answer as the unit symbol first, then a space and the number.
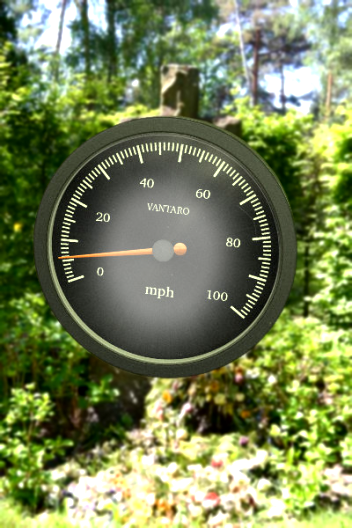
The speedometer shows mph 6
